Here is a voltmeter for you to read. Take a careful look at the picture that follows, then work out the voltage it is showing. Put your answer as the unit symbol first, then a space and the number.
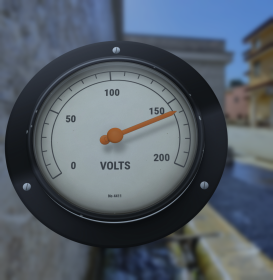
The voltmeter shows V 160
